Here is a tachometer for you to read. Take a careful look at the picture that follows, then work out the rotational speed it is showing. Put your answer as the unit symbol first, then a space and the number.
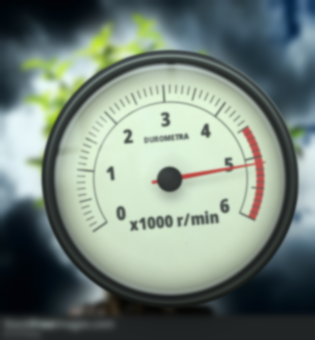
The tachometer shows rpm 5100
